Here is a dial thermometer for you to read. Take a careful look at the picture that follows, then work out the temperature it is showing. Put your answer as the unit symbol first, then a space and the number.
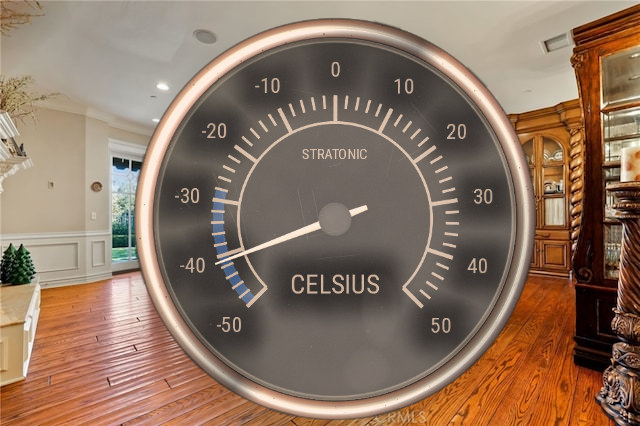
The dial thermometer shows °C -41
